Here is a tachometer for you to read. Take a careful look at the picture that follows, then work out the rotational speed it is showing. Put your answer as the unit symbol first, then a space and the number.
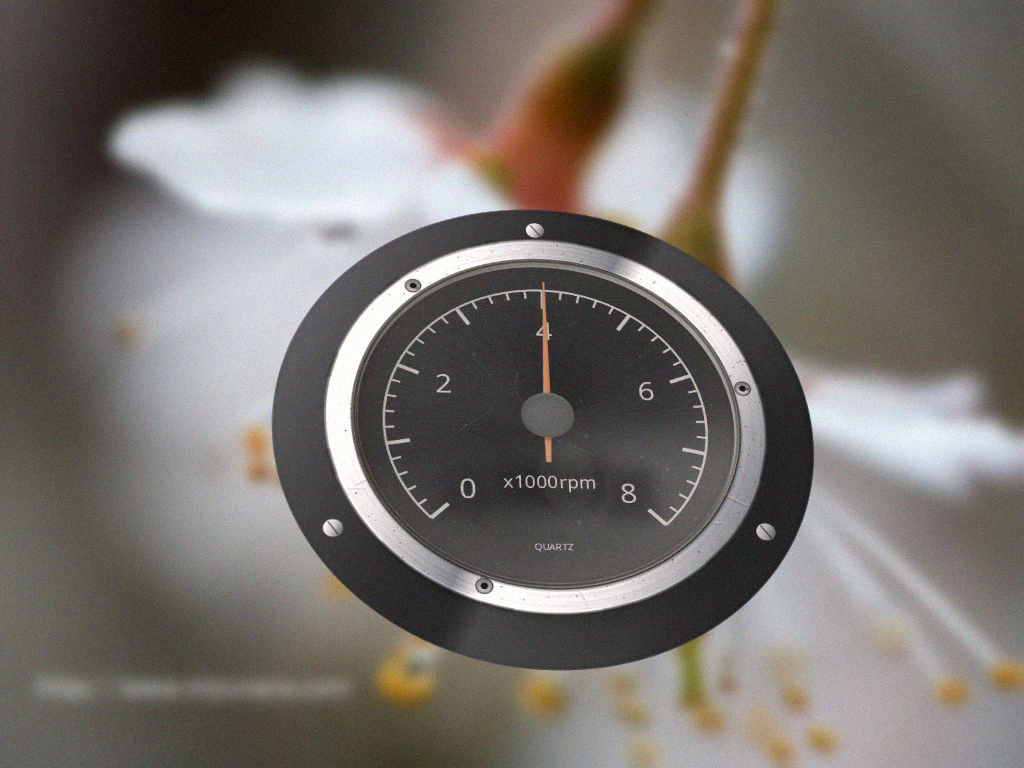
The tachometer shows rpm 4000
